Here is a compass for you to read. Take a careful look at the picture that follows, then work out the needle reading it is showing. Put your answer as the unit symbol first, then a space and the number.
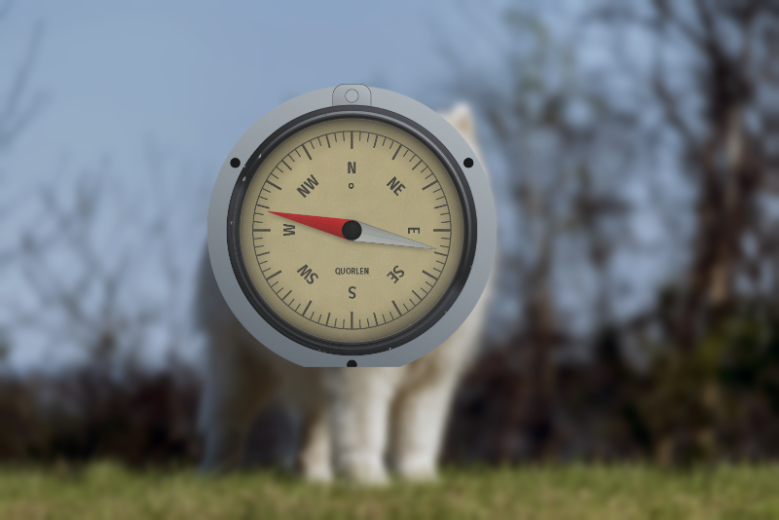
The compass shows ° 282.5
